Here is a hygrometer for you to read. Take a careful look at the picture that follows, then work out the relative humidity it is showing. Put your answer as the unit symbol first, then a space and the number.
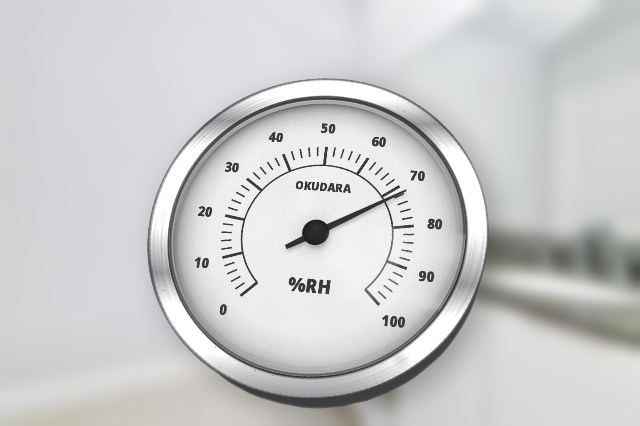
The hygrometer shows % 72
